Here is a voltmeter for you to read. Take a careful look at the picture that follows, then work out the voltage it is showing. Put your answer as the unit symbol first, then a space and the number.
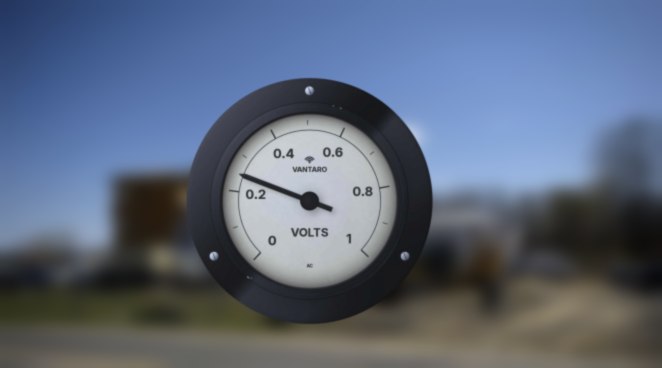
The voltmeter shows V 0.25
